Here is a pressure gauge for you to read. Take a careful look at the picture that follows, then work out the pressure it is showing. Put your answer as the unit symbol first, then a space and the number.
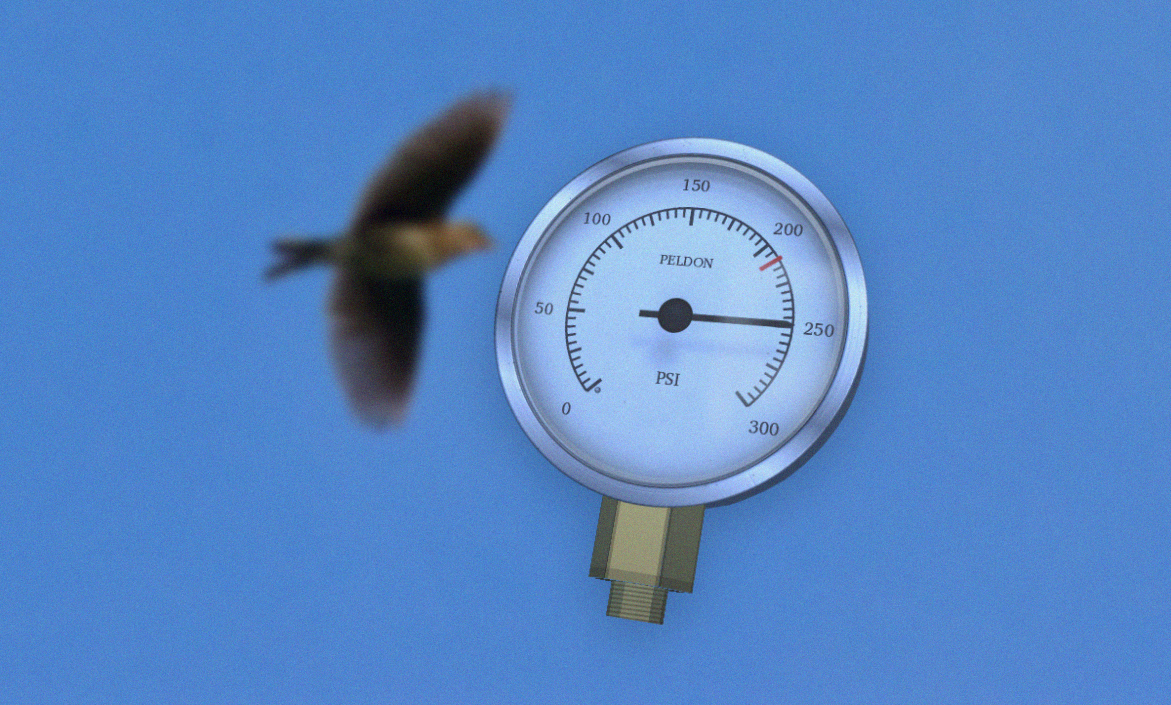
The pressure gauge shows psi 250
